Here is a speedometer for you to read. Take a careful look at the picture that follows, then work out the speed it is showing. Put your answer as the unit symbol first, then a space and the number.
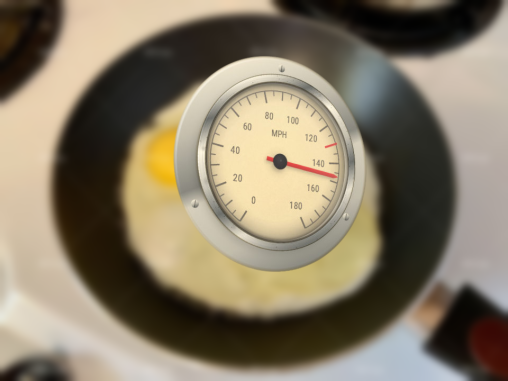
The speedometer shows mph 147.5
